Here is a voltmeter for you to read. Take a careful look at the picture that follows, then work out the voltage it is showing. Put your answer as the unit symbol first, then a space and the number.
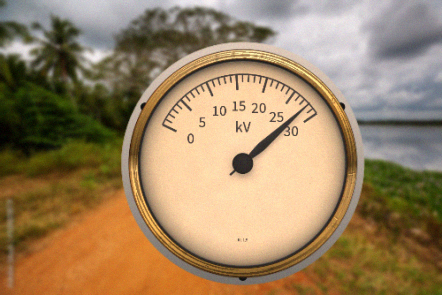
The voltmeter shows kV 28
